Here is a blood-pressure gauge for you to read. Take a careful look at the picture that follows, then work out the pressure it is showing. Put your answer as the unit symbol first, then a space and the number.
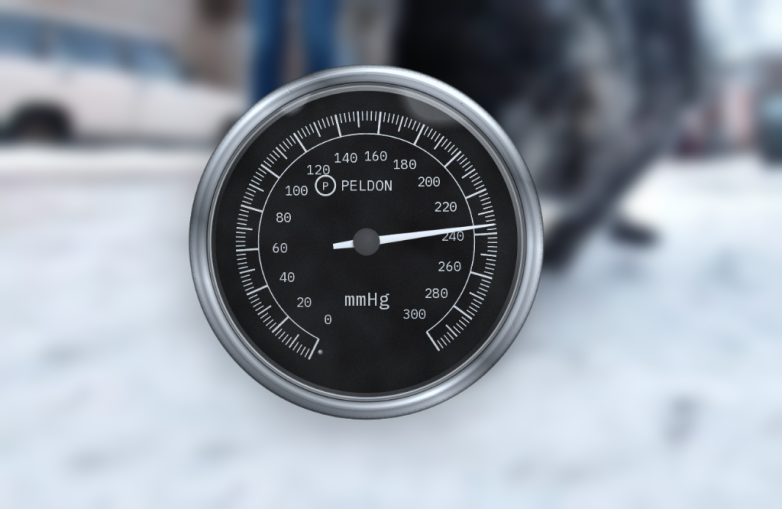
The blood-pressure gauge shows mmHg 236
